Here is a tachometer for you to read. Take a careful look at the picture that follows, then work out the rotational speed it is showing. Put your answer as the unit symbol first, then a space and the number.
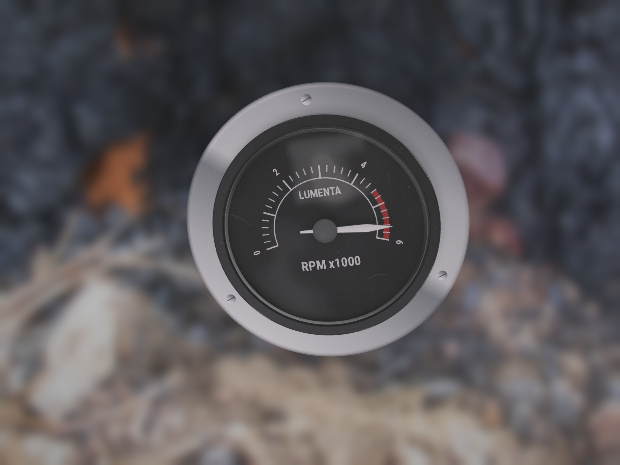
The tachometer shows rpm 5600
